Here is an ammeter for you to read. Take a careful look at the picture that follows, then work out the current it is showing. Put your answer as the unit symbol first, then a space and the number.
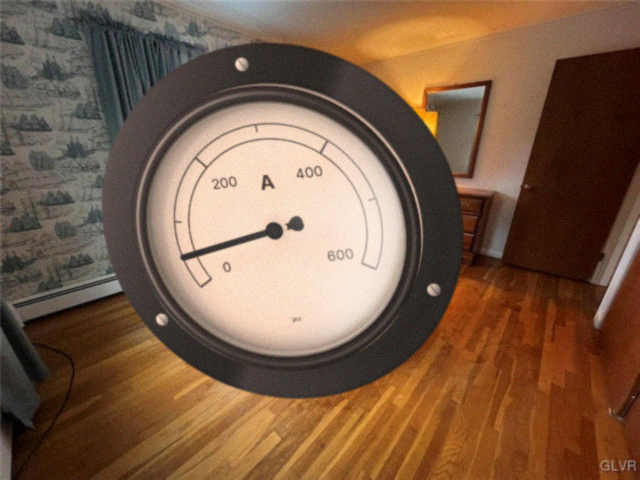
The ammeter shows A 50
